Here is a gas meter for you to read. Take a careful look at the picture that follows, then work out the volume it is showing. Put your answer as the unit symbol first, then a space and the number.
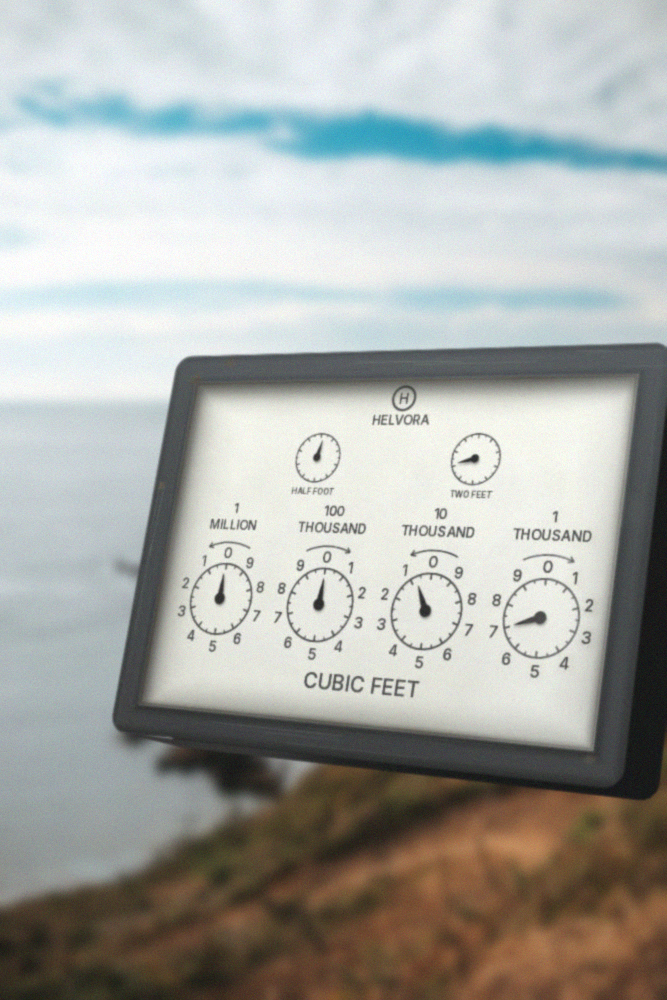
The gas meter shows ft³ 700
